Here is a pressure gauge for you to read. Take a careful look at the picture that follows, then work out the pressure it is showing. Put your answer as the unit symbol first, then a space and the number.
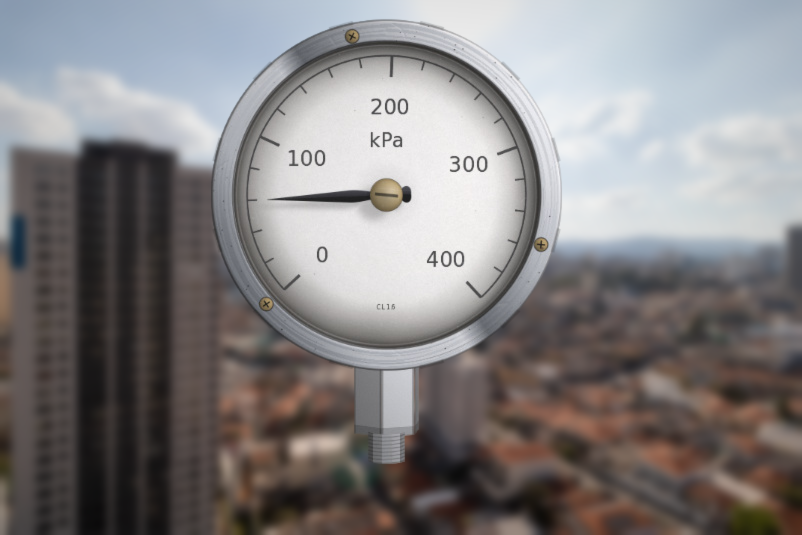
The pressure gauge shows kPa 60
